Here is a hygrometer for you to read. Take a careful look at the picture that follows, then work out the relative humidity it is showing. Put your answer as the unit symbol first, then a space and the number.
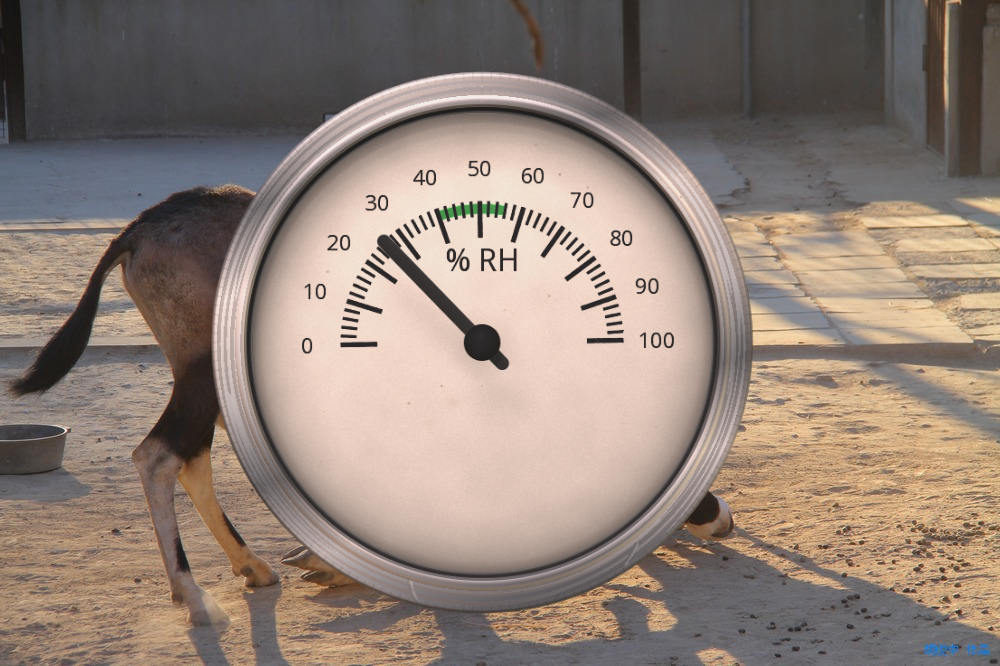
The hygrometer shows % 26
